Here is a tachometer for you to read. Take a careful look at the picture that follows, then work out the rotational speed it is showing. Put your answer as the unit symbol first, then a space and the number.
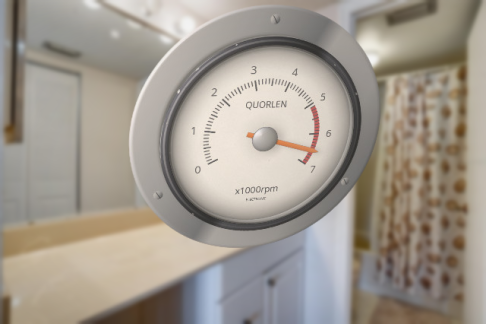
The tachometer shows rpm 6500
